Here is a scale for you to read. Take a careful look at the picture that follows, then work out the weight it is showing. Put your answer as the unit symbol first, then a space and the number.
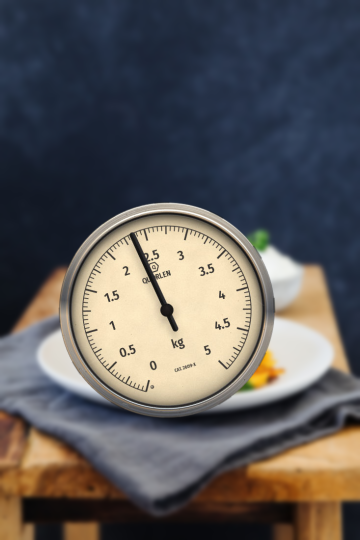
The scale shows kg 2.35
